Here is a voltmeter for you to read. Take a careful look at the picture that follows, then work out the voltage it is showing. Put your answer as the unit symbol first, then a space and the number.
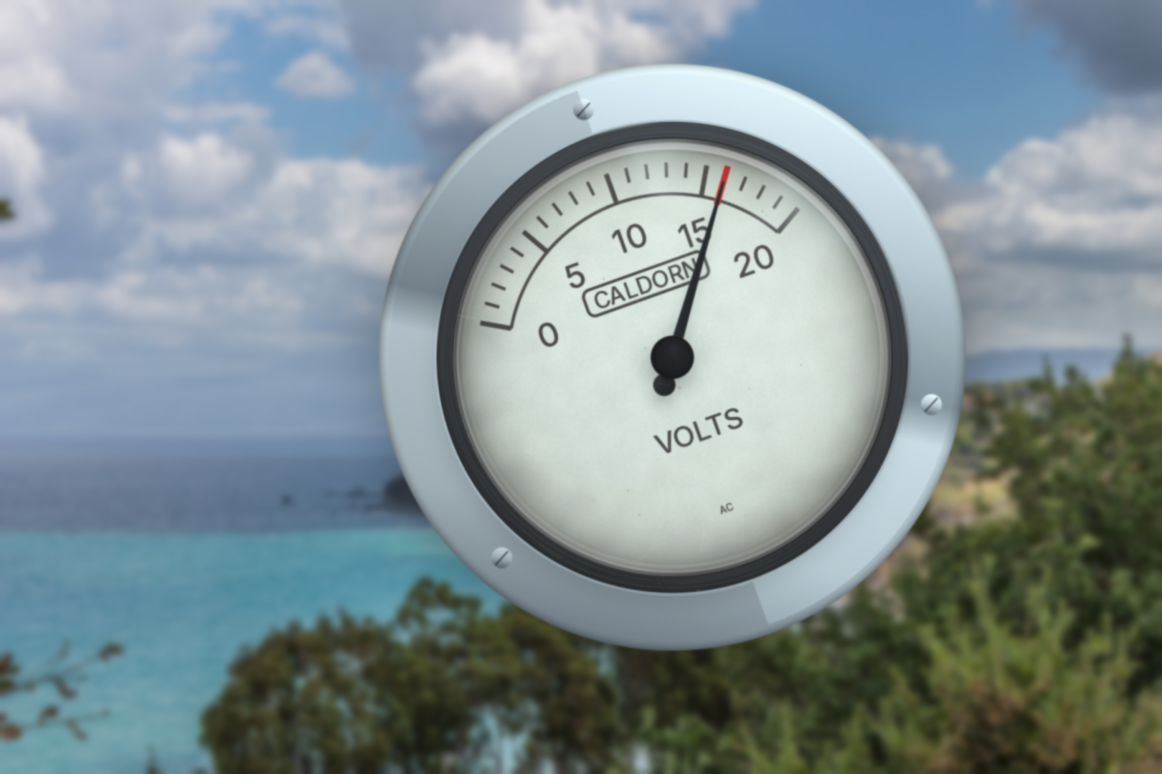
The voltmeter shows V 16
